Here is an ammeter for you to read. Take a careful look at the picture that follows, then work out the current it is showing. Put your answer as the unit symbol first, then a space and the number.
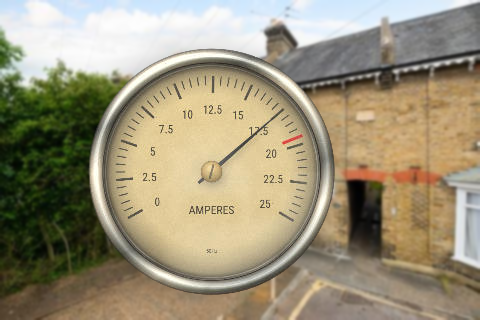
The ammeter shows A 17.5
